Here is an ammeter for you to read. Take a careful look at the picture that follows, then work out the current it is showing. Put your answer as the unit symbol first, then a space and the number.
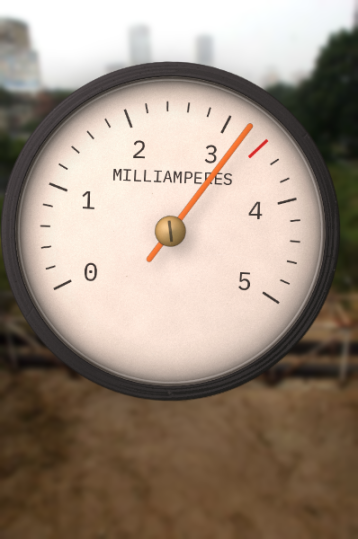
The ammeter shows mA 3.2
